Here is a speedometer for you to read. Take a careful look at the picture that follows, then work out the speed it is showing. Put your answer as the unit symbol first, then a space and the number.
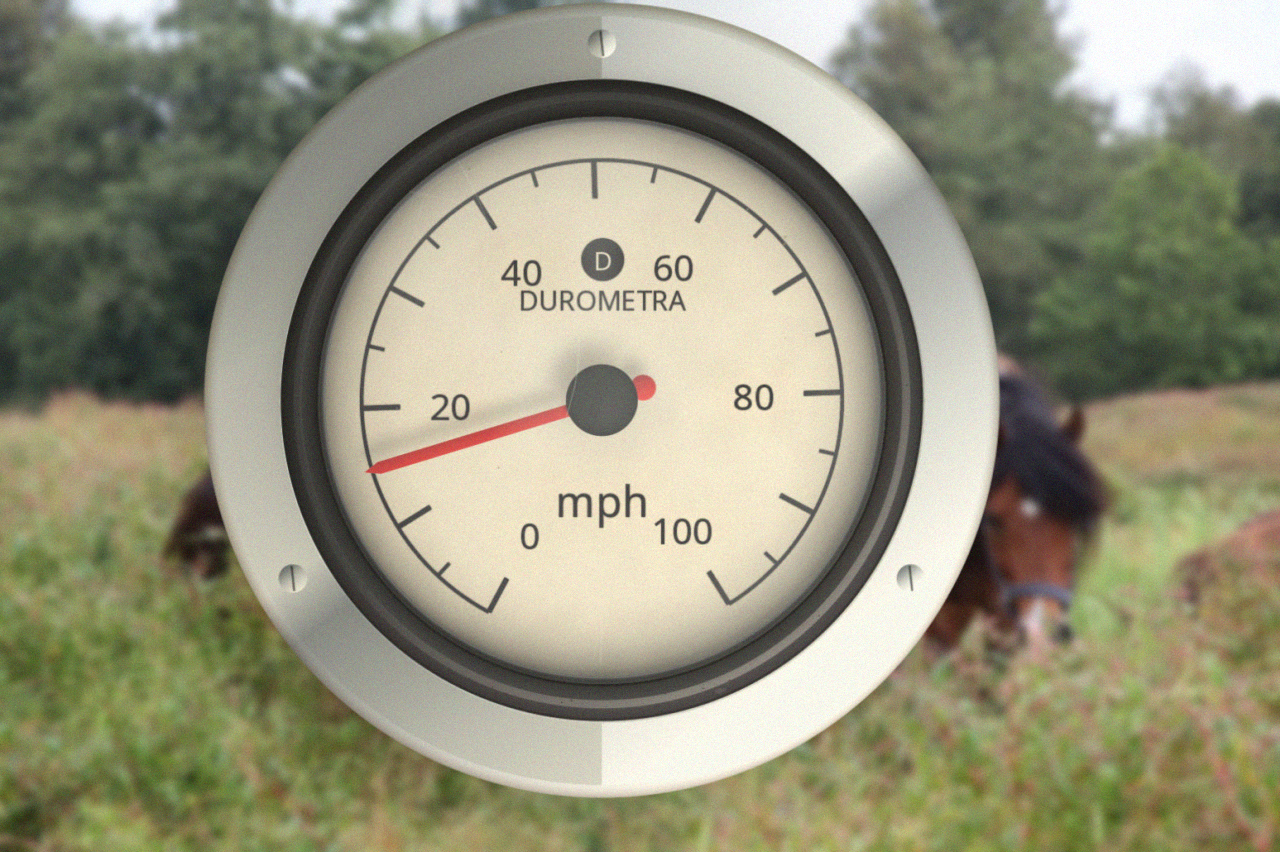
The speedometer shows mph 15
